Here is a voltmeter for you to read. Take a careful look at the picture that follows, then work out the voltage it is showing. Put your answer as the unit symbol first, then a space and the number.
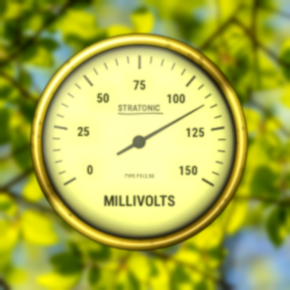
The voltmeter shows mV 112.5
